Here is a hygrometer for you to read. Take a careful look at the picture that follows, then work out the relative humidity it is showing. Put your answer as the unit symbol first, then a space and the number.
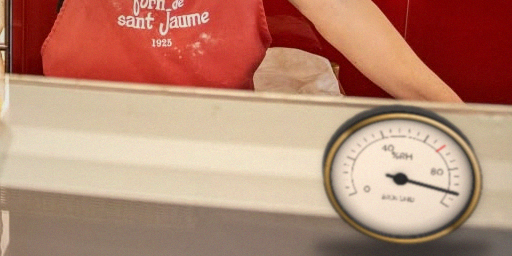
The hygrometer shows % 92
